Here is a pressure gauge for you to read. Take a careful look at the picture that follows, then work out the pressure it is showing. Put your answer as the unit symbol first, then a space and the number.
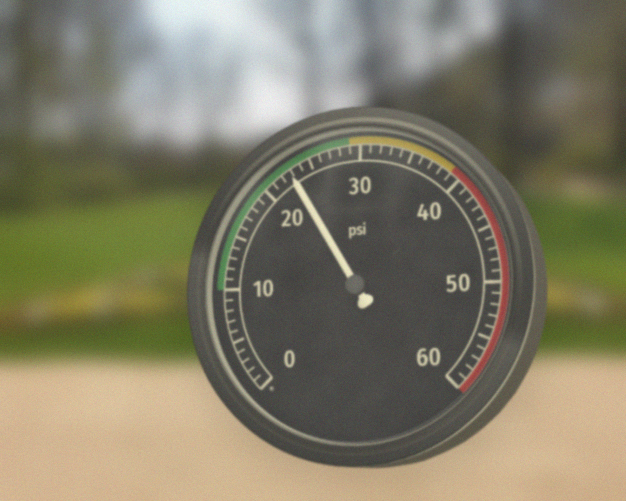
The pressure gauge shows psi 23
